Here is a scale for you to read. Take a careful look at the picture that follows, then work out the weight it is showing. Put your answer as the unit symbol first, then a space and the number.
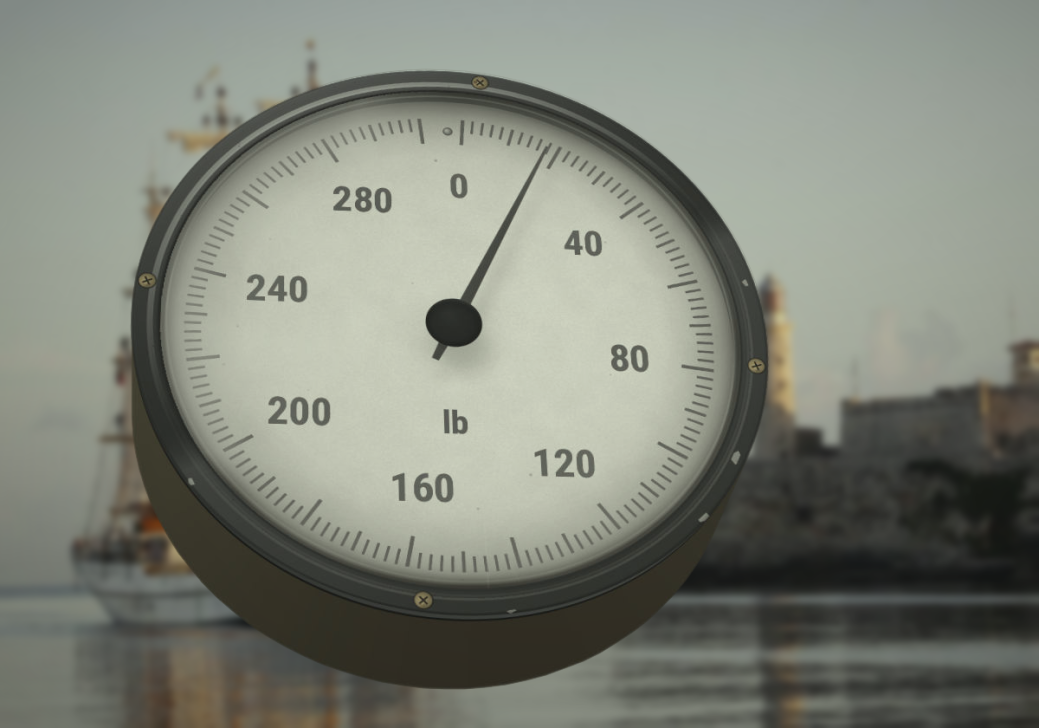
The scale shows lb 18
